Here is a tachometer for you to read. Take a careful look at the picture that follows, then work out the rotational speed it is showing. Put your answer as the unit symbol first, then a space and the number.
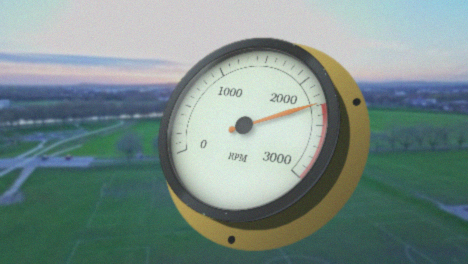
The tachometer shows rpm 2300
